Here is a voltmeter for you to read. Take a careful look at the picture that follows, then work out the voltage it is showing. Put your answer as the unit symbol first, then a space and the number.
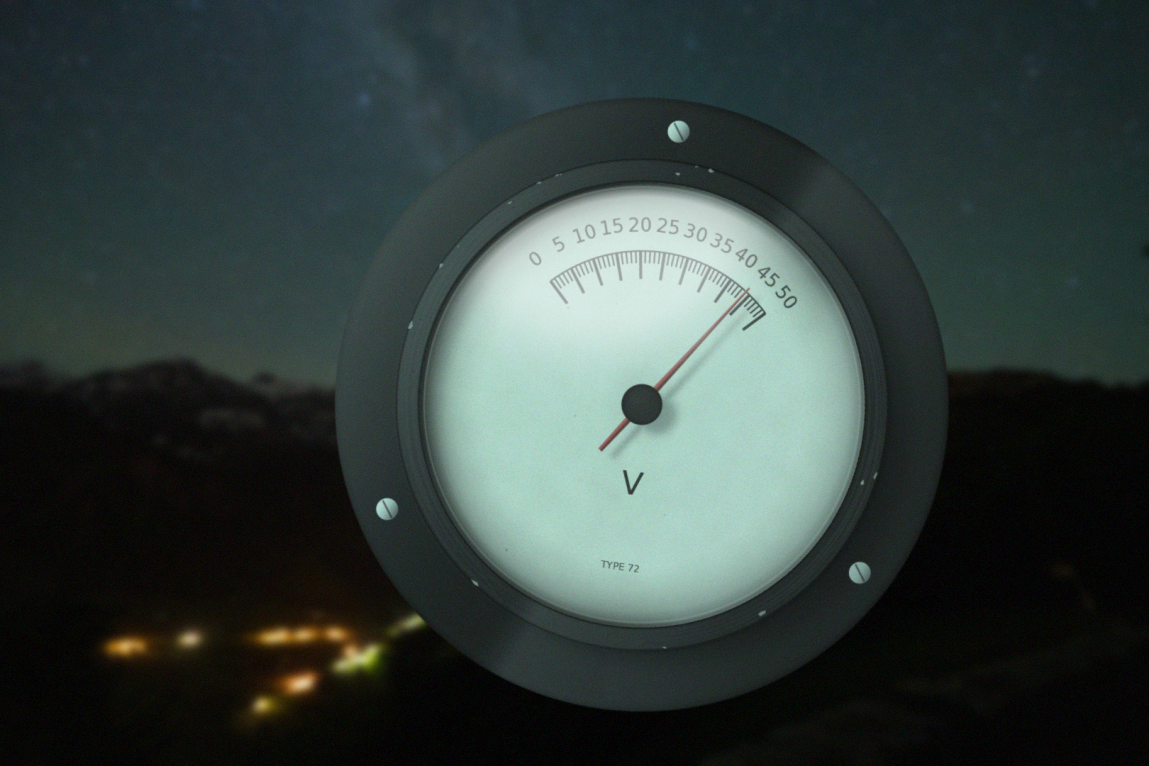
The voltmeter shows V 44
